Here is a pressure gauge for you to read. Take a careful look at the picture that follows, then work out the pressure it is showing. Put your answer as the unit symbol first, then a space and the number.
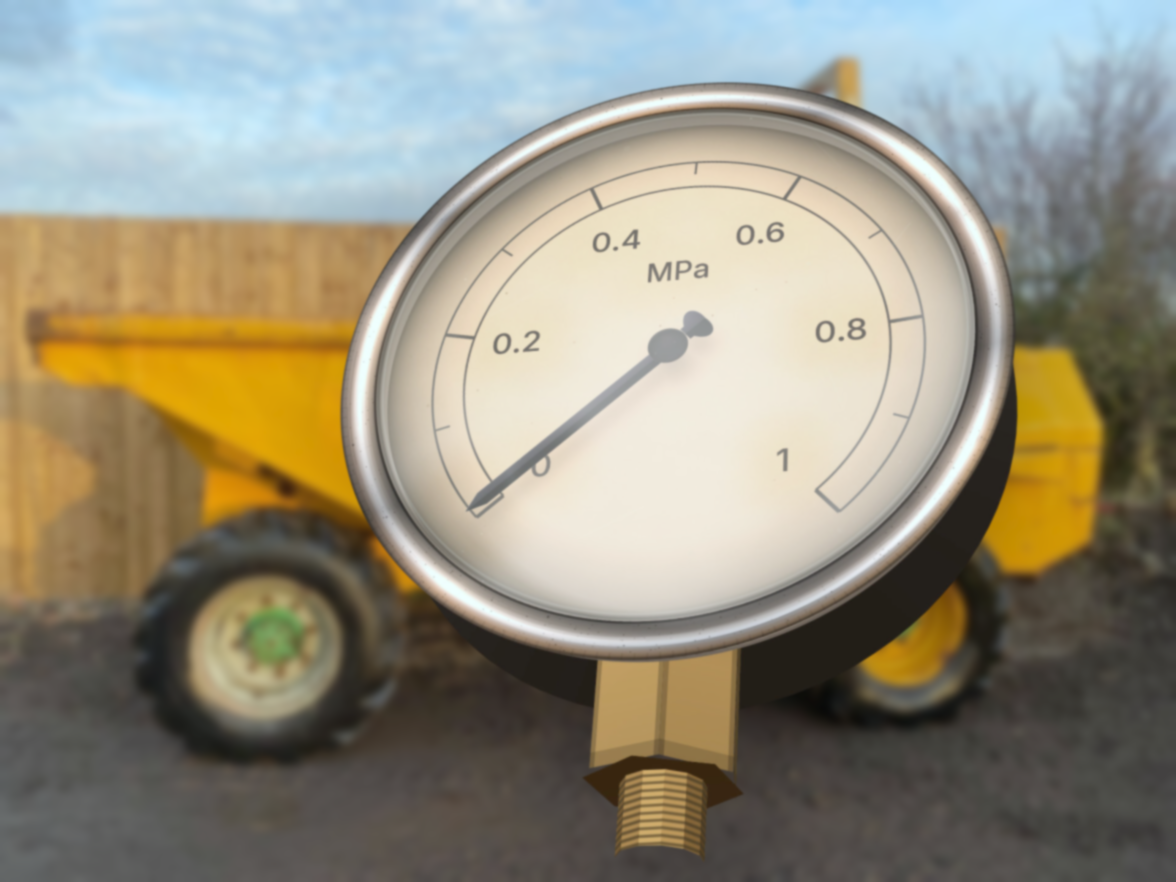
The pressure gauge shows MPa 0
